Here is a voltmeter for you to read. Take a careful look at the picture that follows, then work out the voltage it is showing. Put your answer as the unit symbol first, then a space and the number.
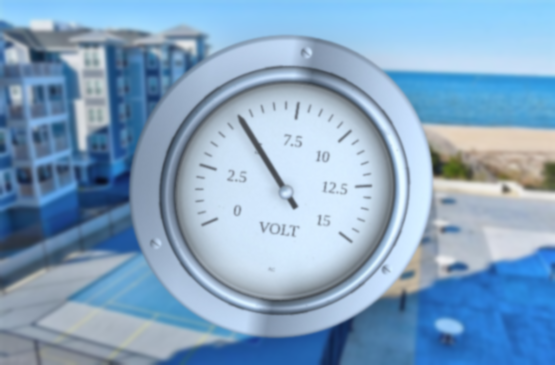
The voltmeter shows V 5
